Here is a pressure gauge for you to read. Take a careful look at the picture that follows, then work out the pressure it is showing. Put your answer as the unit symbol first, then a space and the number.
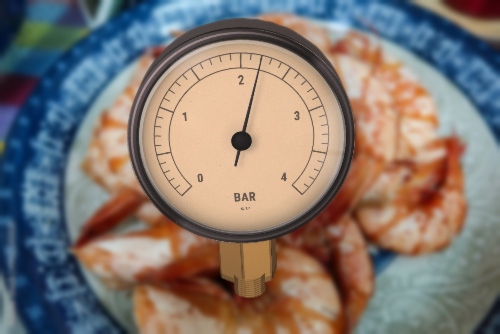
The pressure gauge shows bar 2.2
